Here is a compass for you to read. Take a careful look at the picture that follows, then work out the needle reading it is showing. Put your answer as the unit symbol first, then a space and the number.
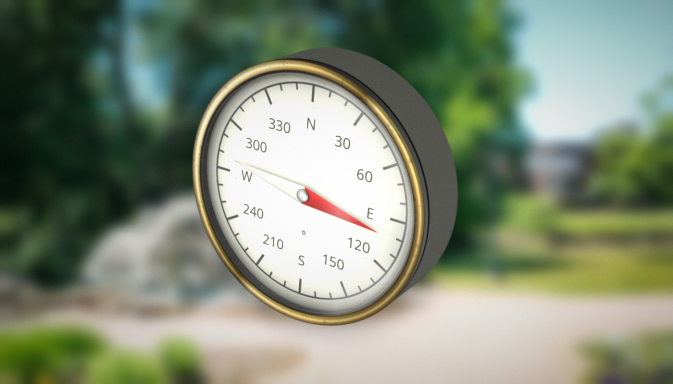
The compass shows ° 100
